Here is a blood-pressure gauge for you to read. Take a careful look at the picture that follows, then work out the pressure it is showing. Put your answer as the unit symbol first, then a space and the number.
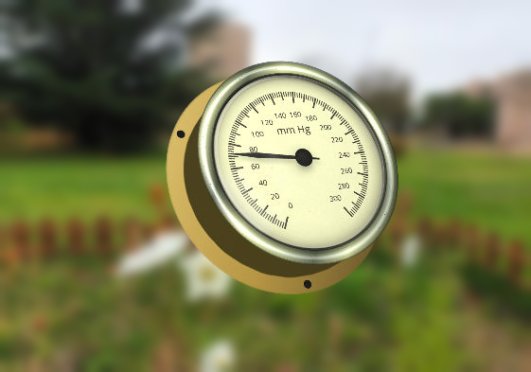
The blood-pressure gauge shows mmHg 70
